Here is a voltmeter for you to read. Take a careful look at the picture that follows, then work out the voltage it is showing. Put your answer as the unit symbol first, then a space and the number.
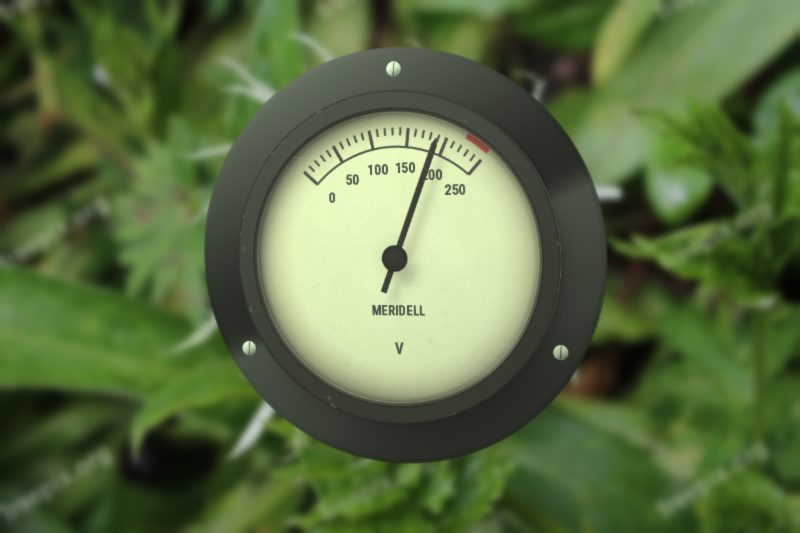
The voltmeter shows V 190
